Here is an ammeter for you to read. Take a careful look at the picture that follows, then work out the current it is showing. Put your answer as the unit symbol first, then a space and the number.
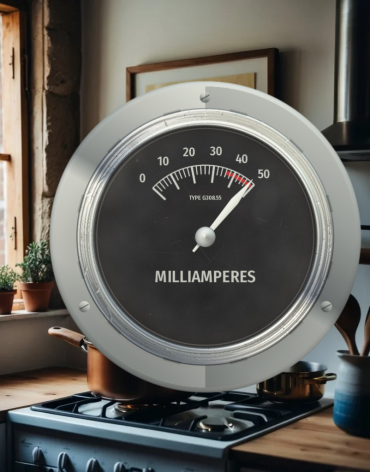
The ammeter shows mA 48
